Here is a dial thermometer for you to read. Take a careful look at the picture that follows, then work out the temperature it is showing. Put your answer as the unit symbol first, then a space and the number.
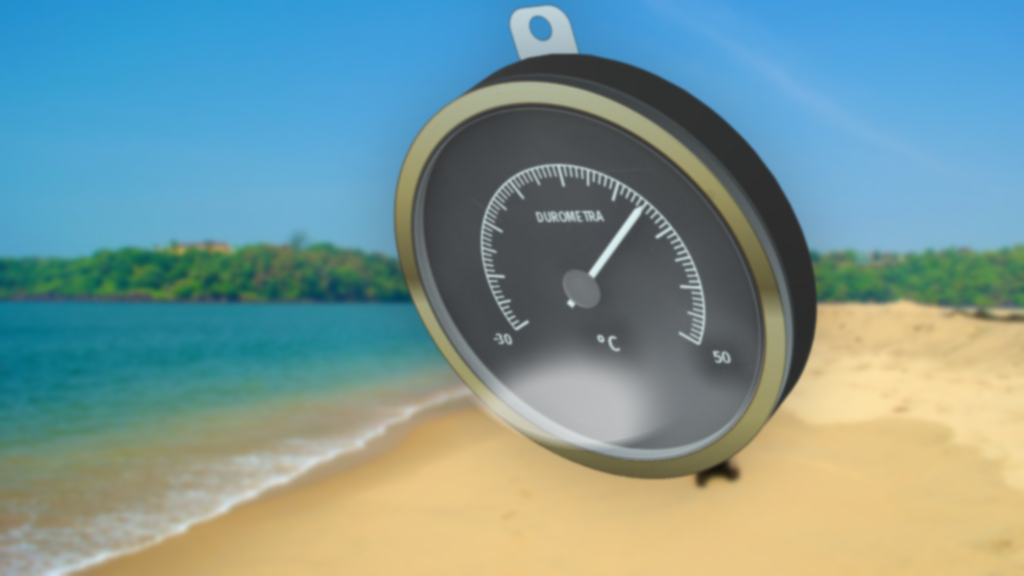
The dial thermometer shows °C 25
